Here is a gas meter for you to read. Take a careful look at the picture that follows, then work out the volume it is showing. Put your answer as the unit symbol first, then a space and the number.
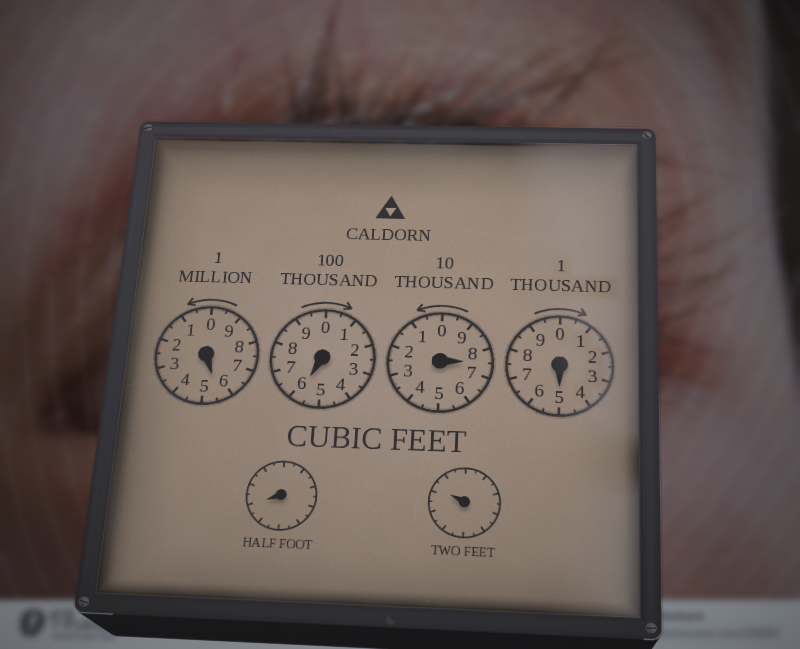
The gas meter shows ft³ 557500
